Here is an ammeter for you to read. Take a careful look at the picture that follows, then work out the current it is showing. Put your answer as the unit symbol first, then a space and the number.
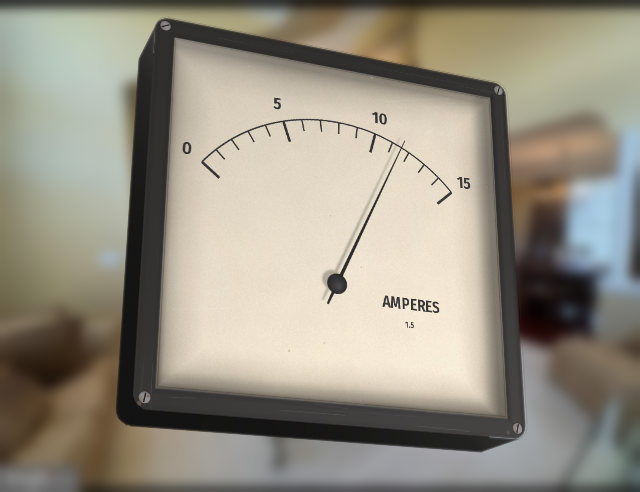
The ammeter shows A 11.5
